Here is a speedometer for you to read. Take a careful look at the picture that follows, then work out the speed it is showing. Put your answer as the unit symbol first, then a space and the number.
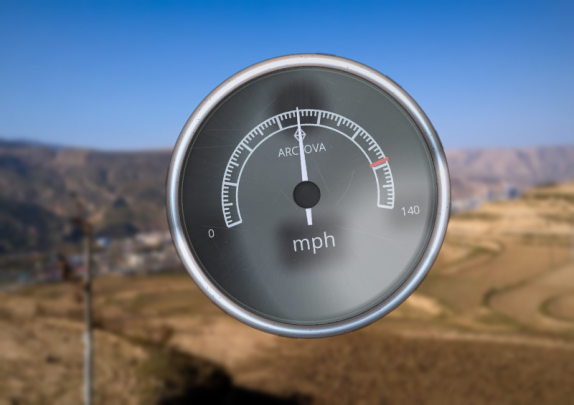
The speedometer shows mph 70
